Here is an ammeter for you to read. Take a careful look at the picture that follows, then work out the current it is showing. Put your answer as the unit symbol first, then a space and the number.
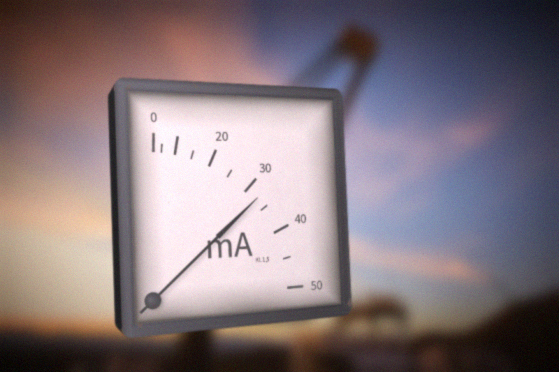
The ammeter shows mA 32.5
